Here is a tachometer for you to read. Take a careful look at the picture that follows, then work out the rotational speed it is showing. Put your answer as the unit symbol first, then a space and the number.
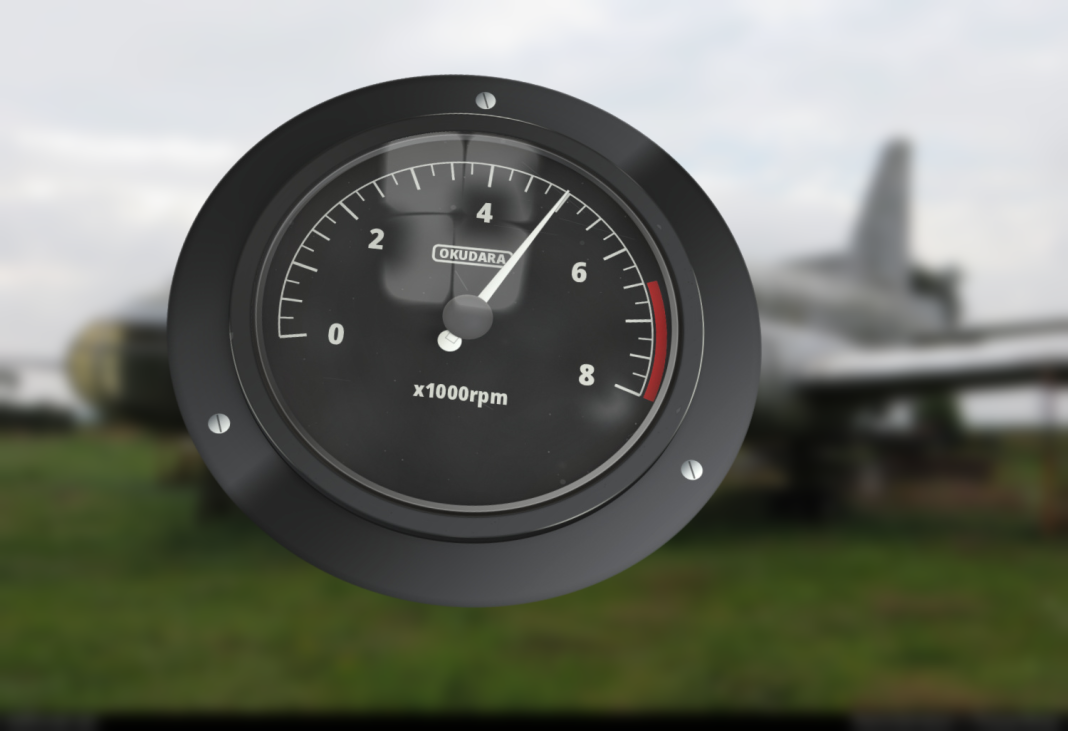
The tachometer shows rpm 5000
